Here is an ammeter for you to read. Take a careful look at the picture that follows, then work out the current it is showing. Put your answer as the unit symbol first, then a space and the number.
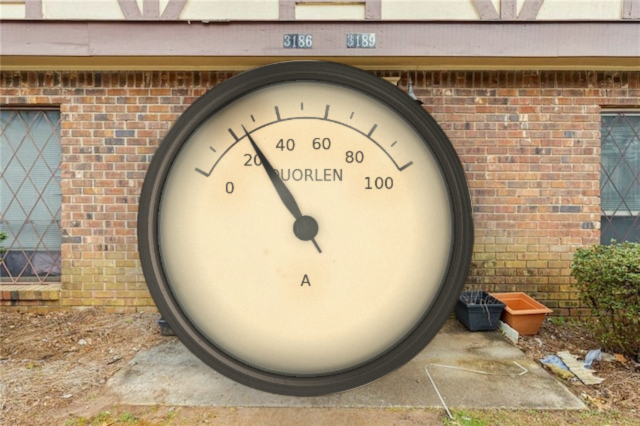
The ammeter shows A 25
